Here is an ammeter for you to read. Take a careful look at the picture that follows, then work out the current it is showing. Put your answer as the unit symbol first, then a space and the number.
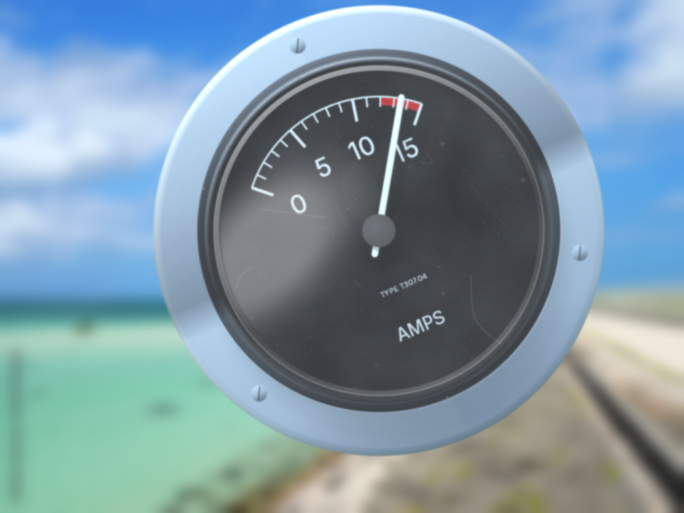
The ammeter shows A 13.5
